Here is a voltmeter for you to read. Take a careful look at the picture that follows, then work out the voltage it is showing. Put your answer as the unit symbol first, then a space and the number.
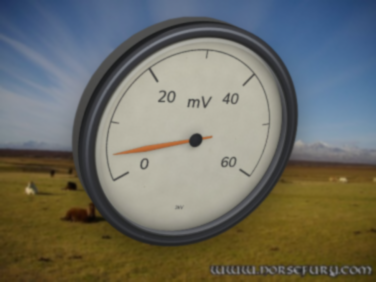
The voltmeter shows mV 5
